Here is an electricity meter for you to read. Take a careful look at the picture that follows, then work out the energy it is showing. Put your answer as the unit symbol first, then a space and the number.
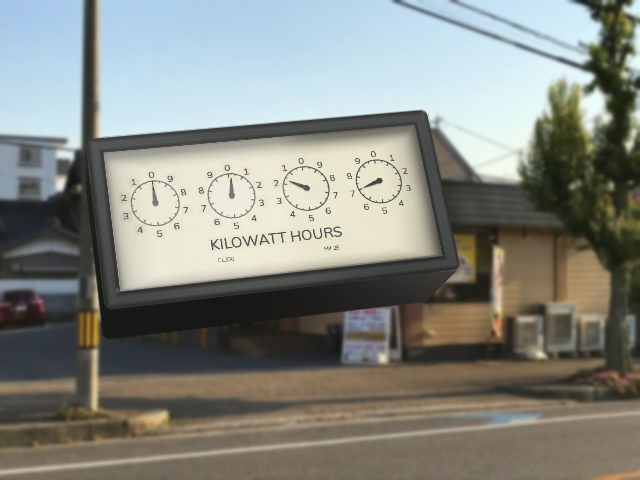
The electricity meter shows kWh 17
